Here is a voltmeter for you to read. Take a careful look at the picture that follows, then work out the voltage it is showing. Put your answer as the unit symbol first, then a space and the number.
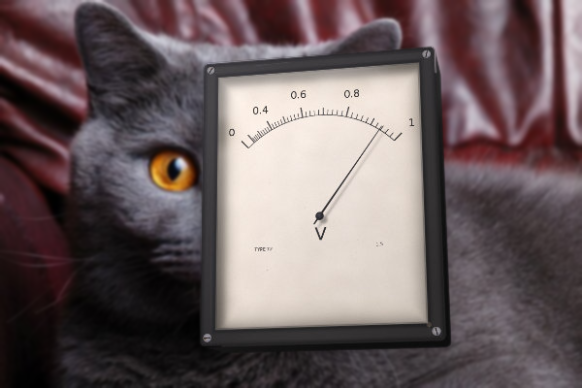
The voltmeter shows V 0.94
